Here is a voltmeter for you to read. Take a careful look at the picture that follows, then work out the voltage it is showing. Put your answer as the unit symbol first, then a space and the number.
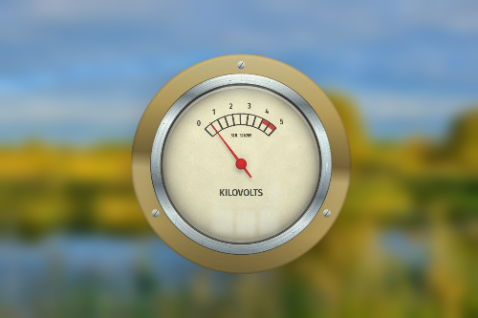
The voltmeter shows kV 0.5
